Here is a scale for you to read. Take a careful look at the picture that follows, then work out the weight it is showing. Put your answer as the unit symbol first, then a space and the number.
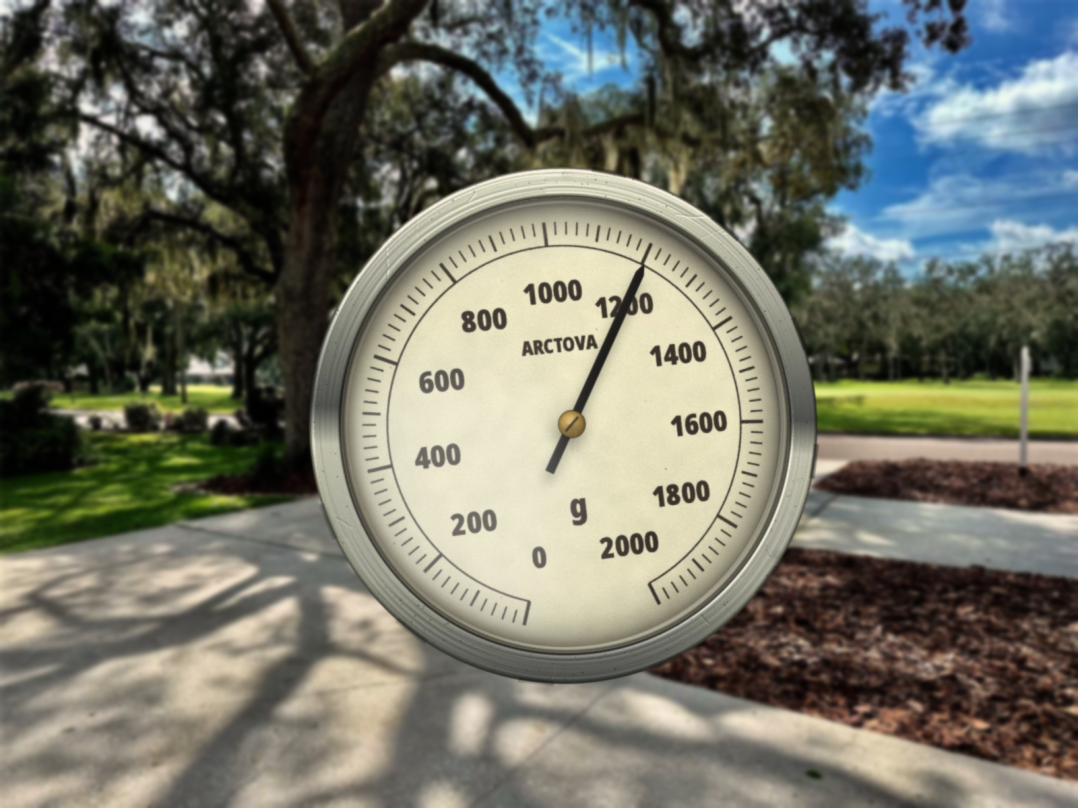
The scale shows g 1200
